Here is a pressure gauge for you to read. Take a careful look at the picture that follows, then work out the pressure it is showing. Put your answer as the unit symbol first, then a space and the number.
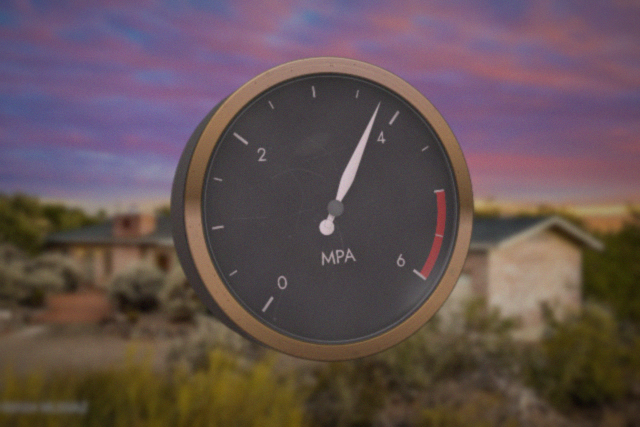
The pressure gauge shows MPa 3.75
